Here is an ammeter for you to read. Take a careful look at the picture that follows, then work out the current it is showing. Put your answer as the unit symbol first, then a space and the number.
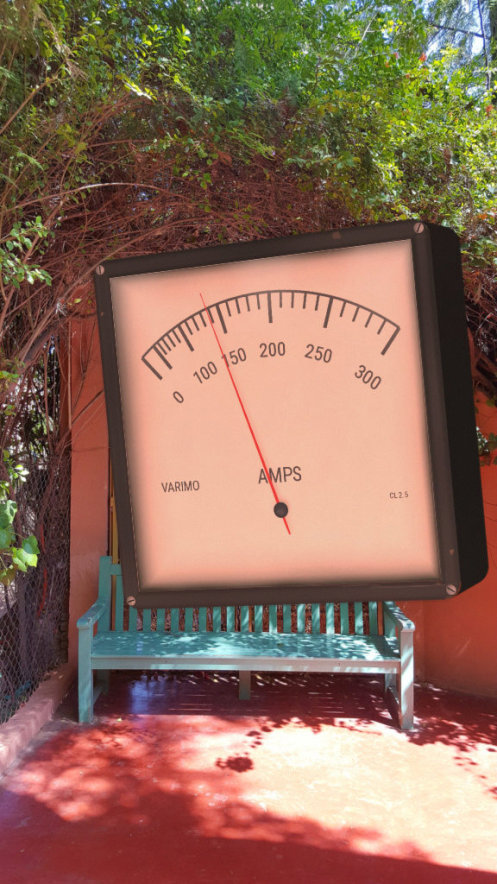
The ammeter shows A 140
